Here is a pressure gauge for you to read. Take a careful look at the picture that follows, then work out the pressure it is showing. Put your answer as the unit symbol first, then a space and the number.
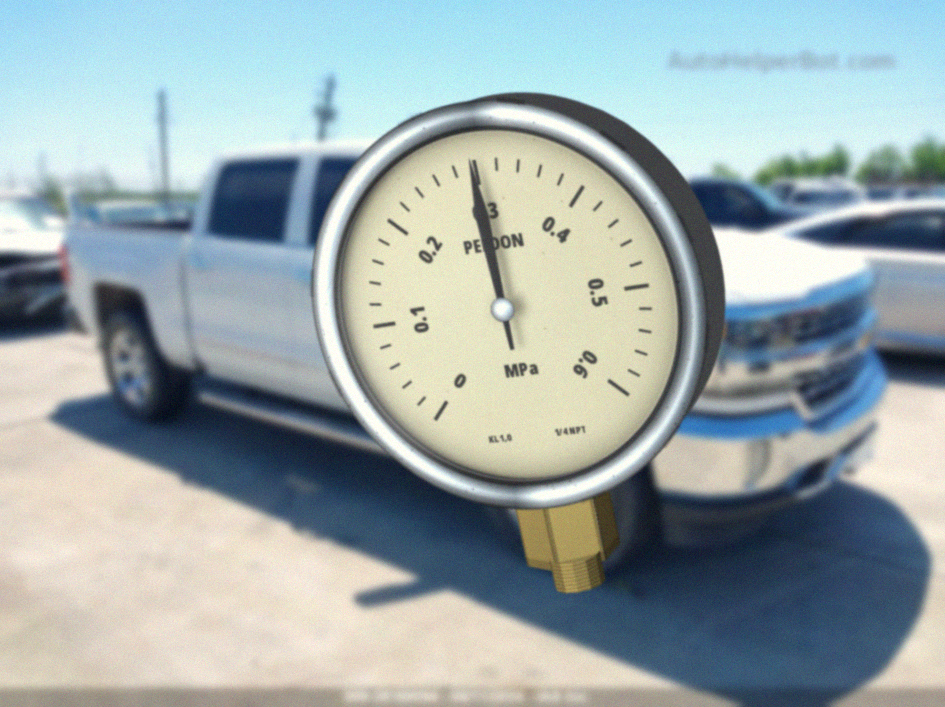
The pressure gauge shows MPa 0.3
